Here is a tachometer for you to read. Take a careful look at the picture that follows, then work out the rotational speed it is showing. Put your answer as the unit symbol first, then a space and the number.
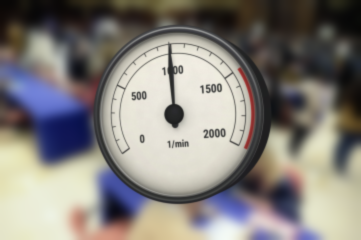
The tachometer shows rpm 1000
